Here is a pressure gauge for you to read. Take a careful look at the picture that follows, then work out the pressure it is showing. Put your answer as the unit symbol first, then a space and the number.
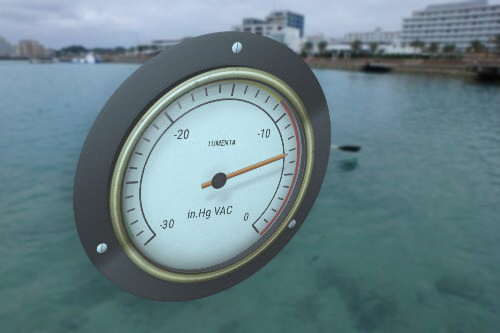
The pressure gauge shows inHg -7
